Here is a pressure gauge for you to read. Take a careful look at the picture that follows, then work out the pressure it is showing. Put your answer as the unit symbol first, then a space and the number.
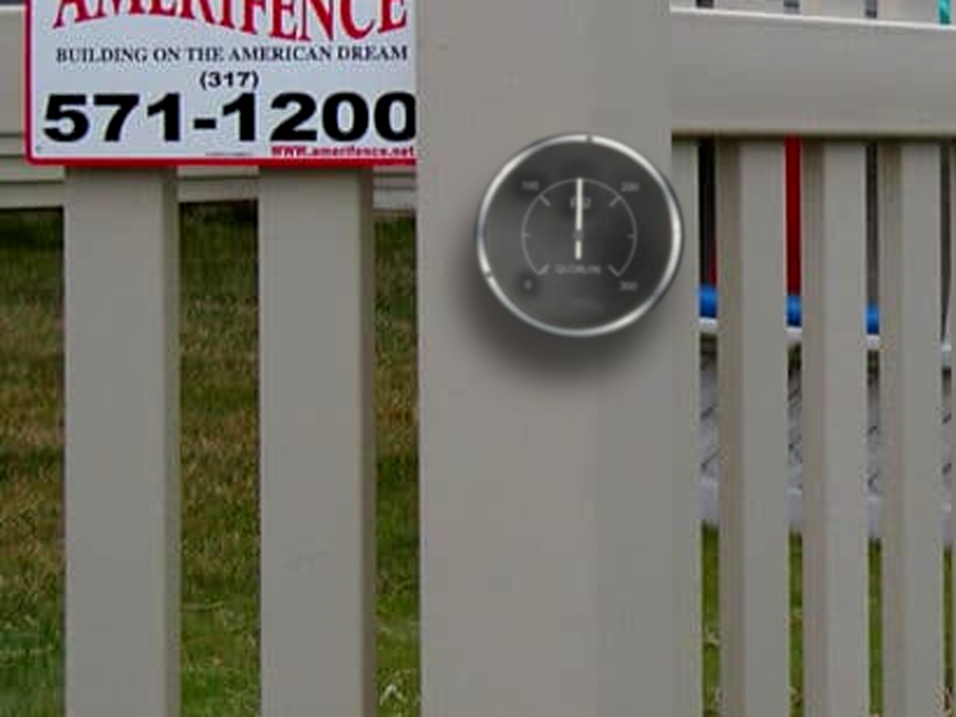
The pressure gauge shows psi 150
